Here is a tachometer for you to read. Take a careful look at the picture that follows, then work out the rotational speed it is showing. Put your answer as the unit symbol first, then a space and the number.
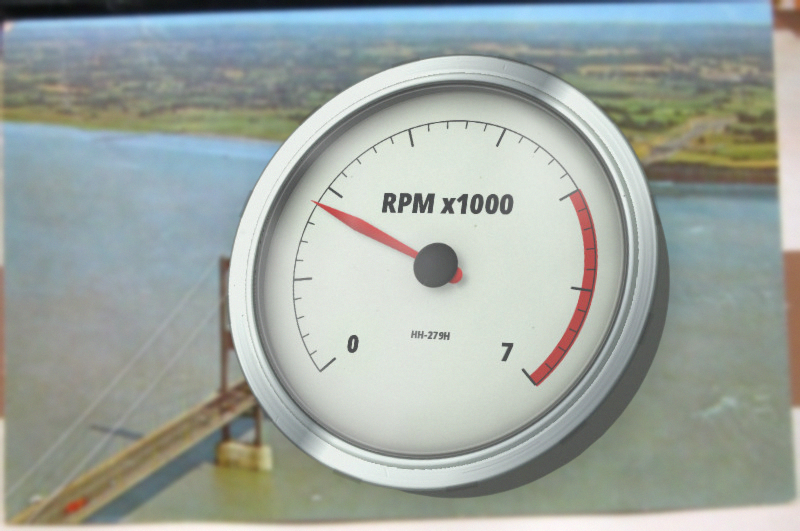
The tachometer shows rpm 1800
